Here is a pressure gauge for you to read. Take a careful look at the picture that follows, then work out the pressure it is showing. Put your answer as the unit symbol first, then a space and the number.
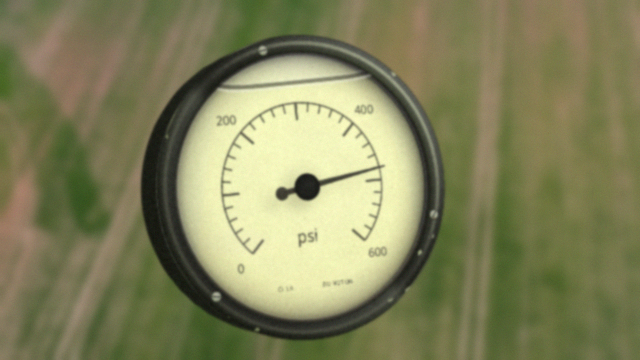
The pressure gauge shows psi 480
